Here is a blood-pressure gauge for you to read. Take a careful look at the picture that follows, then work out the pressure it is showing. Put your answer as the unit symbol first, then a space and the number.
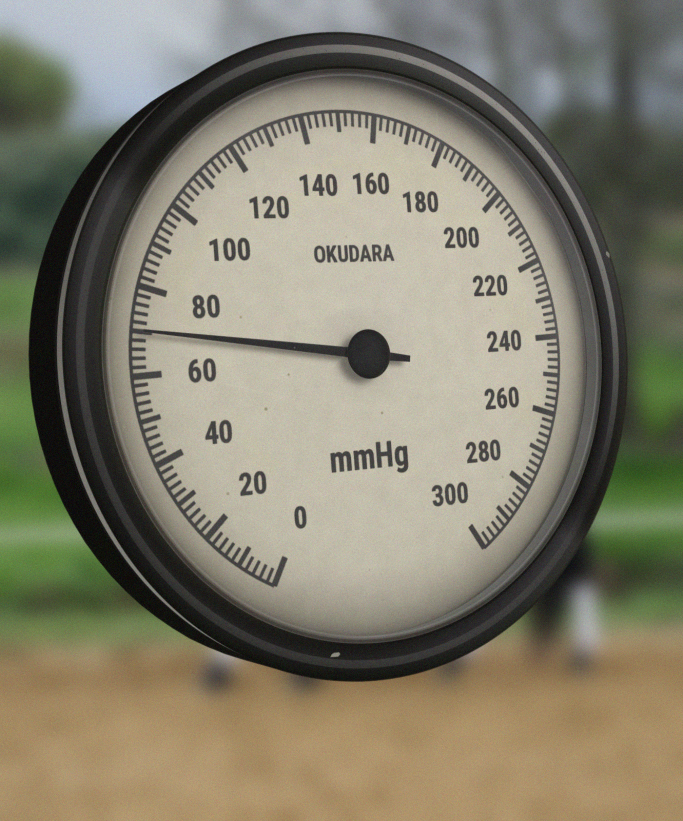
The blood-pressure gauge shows mmHg 70
